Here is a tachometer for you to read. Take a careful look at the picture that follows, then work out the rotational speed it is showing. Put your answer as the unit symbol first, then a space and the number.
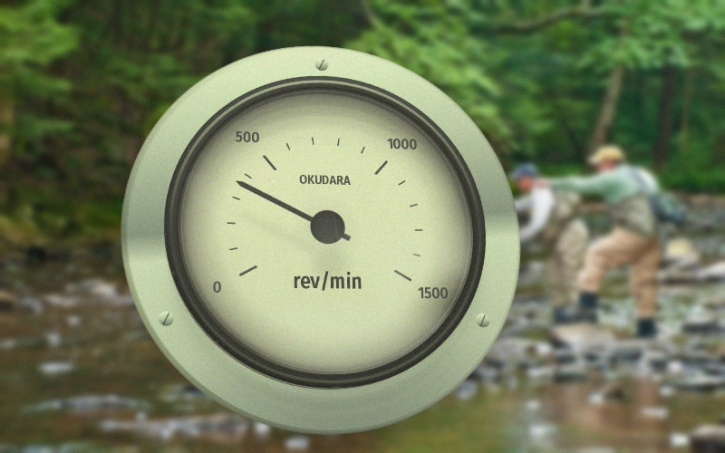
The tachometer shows rpm 350
